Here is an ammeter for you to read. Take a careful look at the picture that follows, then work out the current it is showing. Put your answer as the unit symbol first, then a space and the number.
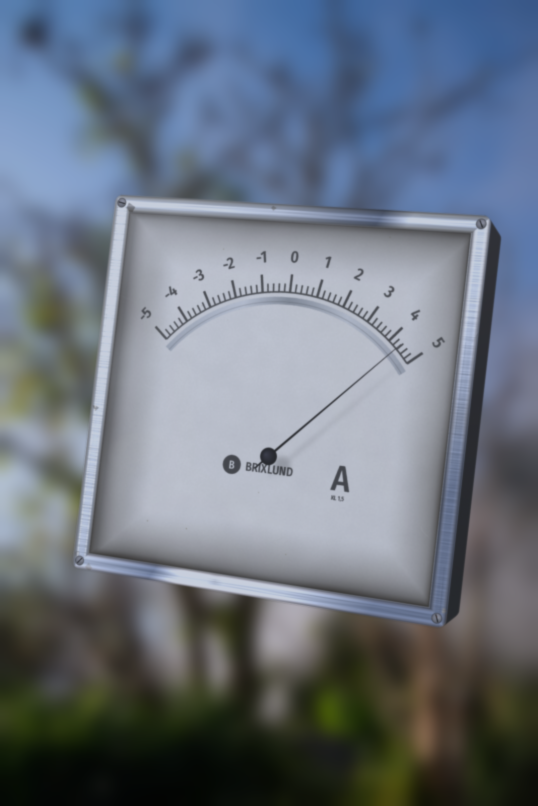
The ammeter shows A 4.4
